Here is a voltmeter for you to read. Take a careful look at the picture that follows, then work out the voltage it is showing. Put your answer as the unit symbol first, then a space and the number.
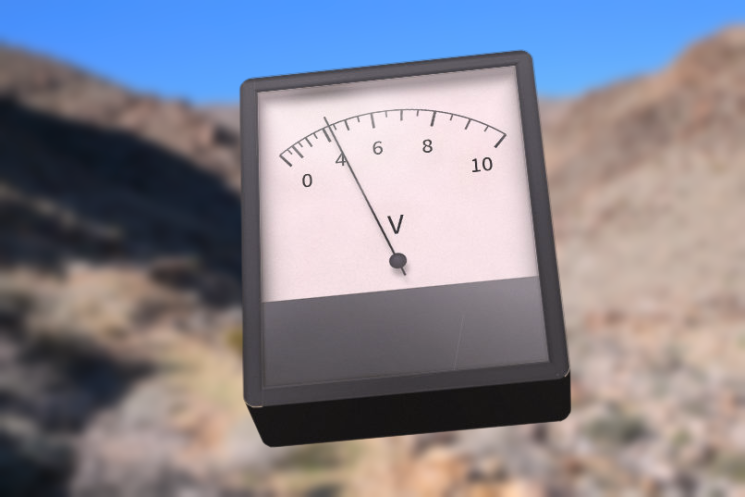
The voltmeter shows V 4.25
